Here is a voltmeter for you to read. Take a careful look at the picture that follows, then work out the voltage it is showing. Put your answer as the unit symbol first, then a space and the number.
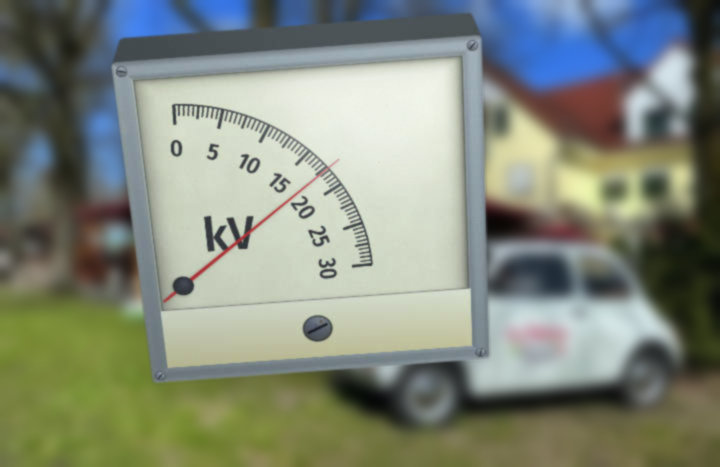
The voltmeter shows kV 17.5
